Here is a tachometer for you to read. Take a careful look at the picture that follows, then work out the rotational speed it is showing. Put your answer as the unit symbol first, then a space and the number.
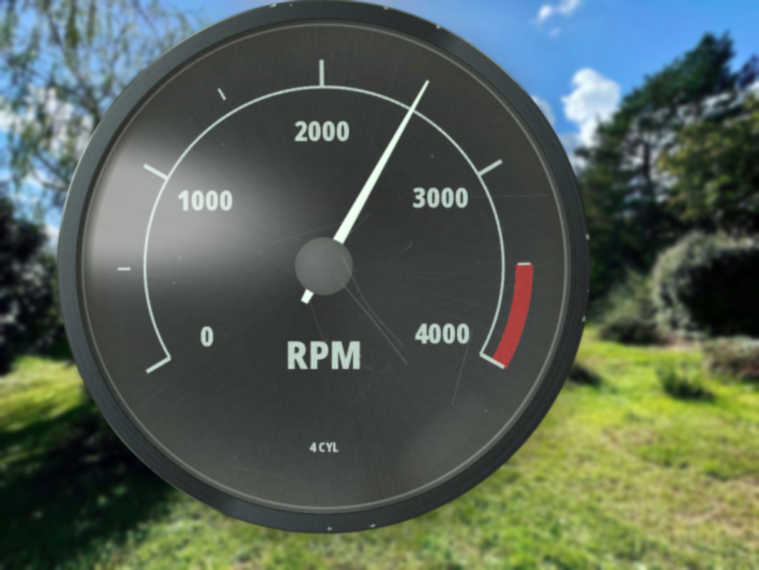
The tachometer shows rpm 2500
